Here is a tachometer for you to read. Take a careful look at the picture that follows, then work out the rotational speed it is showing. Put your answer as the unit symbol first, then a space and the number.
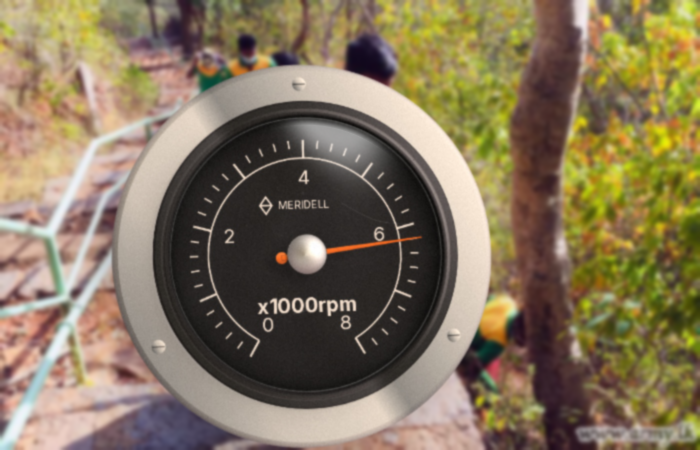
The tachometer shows rpm 6200
